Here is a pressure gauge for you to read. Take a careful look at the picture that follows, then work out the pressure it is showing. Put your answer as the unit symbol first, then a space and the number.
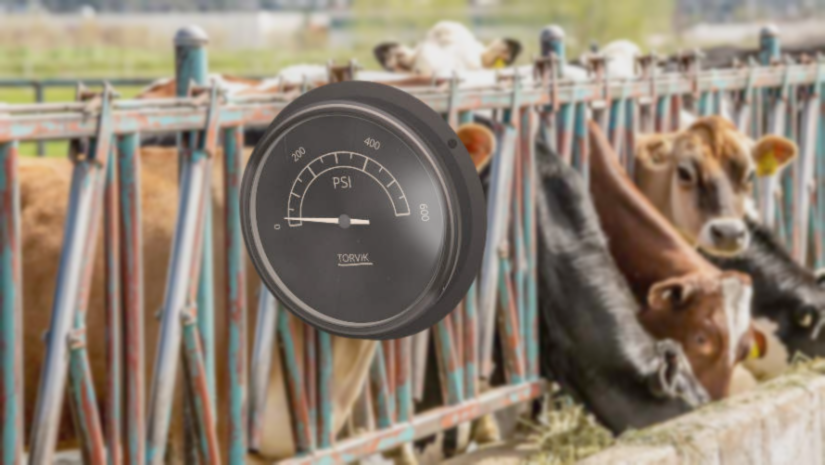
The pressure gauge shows psi 25
